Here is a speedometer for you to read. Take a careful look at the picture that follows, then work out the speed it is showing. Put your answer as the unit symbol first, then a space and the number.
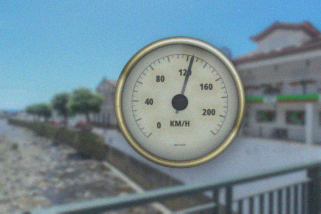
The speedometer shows km/h 125
